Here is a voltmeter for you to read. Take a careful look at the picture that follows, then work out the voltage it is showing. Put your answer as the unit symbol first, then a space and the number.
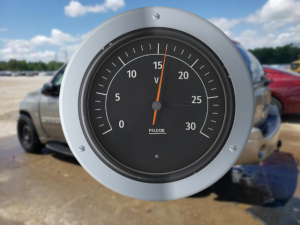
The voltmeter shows V 16
